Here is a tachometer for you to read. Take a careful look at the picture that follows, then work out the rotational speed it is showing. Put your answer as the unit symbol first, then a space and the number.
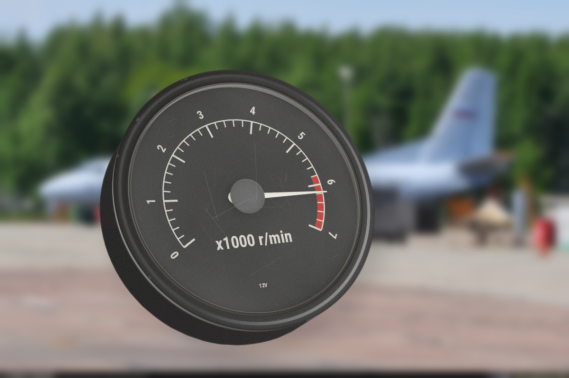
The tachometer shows rpm 6200
